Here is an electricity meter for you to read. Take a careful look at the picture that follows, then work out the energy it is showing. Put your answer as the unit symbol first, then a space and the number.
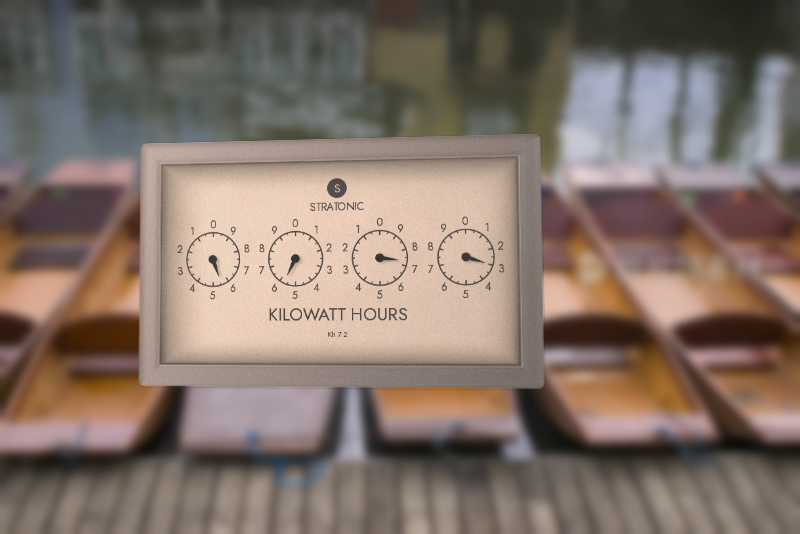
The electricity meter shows kWh 5573
